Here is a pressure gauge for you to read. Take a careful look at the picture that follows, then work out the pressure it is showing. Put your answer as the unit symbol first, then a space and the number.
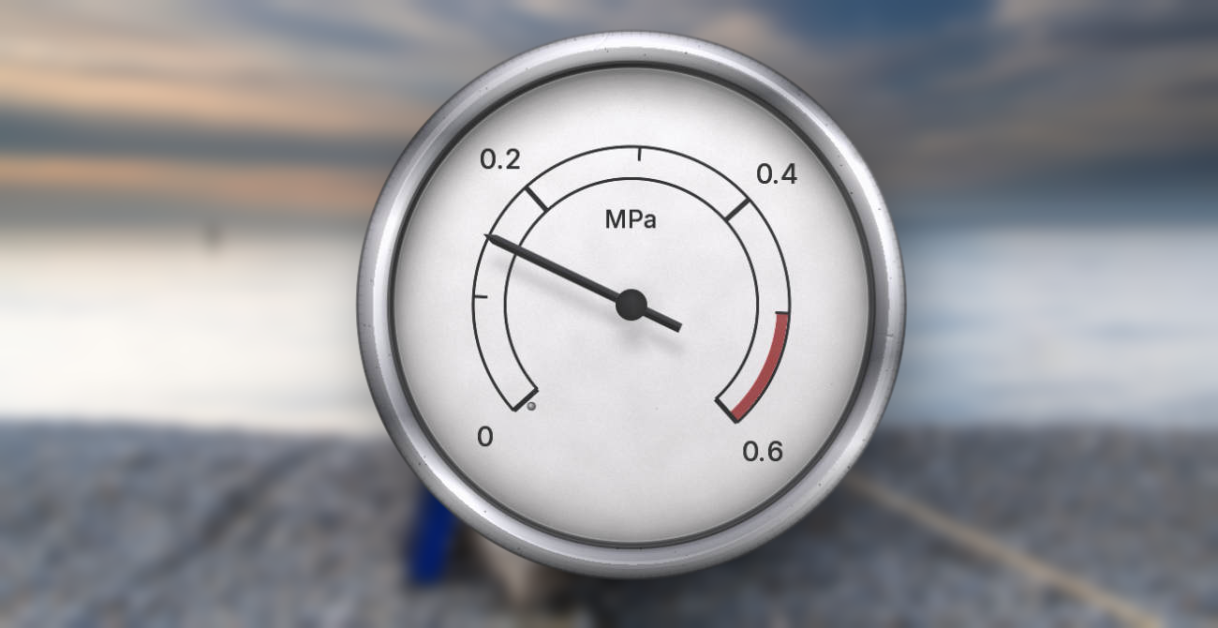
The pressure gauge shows MPa 0.15
